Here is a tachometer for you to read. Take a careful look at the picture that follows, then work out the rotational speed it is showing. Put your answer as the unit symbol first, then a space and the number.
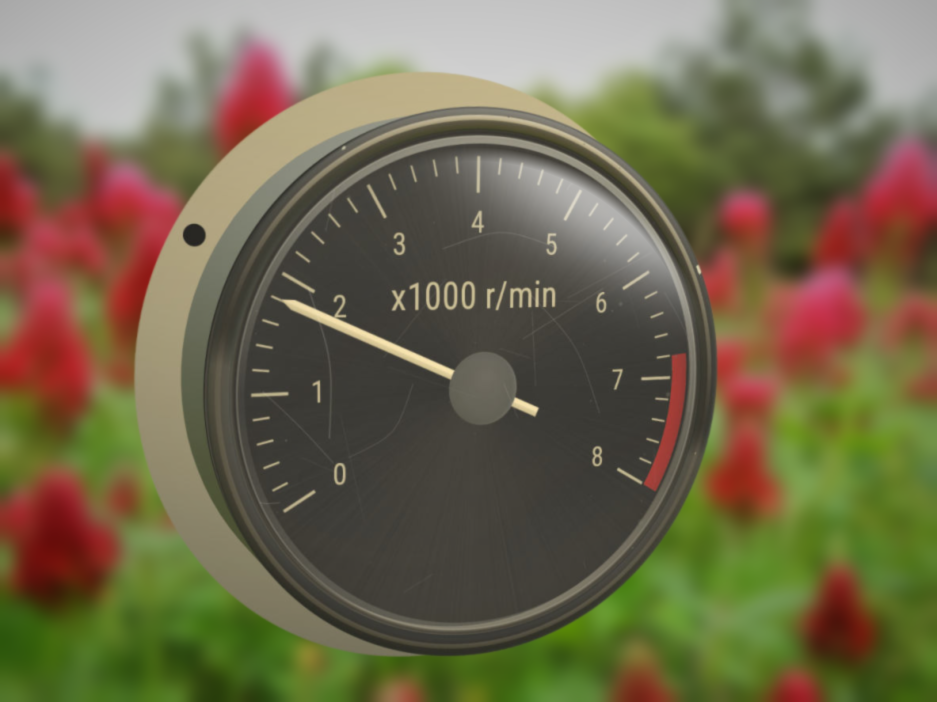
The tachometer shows rpm 1800
